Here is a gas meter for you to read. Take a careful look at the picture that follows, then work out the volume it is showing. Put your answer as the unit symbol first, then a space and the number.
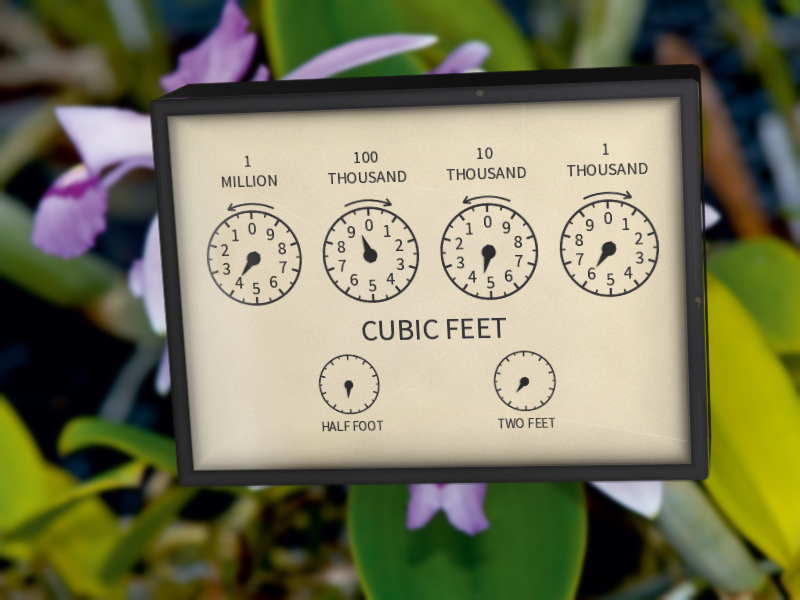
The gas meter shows ft³ 394600
